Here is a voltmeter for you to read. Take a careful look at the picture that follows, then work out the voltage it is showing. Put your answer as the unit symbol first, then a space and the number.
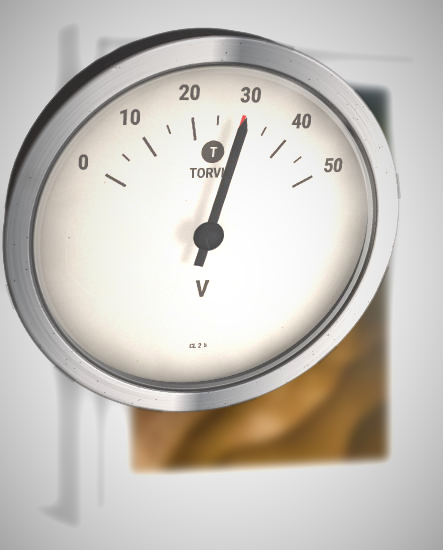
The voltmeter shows V 30
